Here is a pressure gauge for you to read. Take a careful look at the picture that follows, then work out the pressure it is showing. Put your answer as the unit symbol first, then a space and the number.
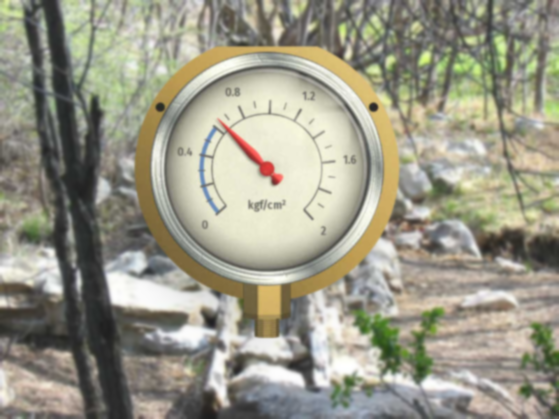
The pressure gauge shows kg/cm² 0.65
